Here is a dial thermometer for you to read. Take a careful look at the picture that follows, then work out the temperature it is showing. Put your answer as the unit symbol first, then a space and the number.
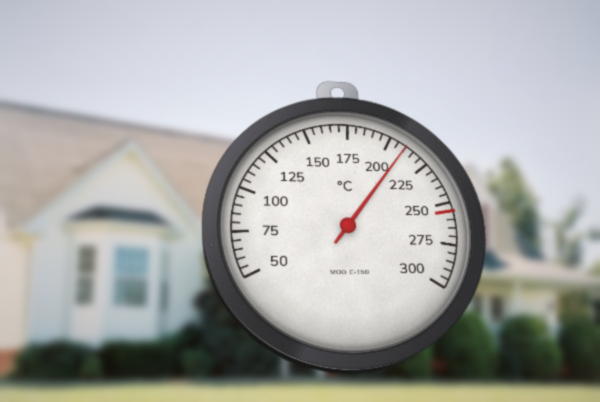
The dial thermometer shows °C 210
